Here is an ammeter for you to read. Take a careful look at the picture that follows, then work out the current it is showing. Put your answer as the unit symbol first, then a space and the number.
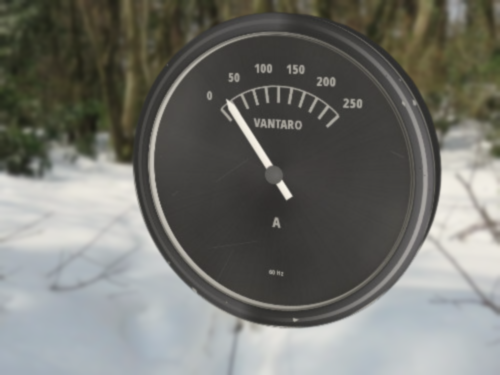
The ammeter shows A 25
